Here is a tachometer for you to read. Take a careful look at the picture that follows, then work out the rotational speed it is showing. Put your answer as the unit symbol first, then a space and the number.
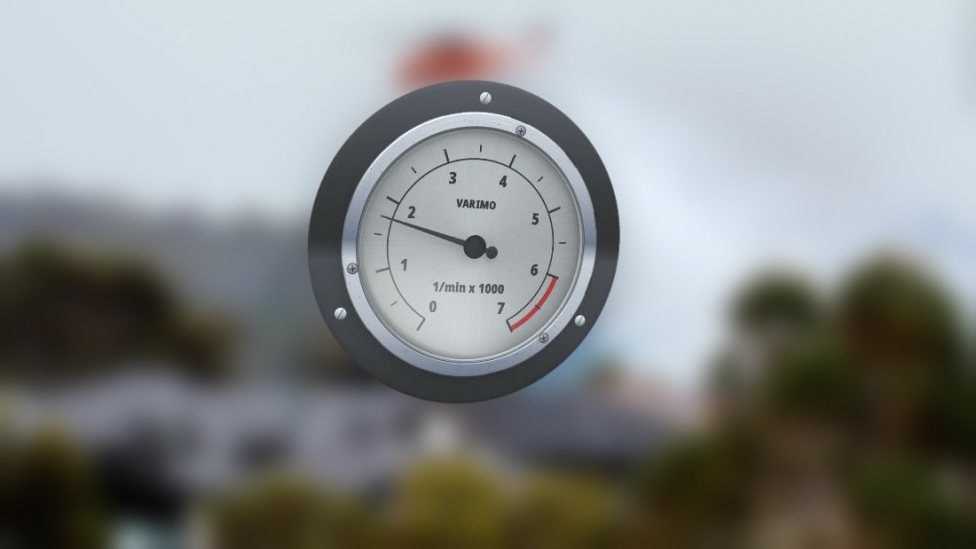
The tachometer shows rpm 1750
